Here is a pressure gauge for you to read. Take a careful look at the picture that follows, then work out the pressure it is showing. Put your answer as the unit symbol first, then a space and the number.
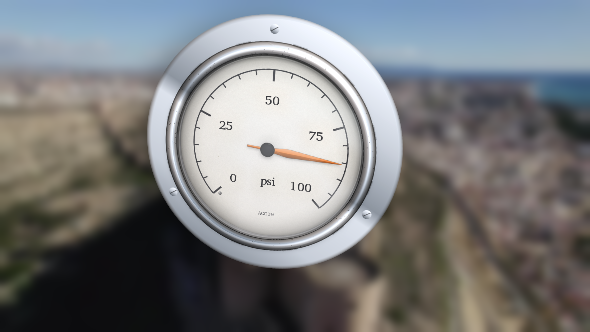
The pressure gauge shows psi 85
